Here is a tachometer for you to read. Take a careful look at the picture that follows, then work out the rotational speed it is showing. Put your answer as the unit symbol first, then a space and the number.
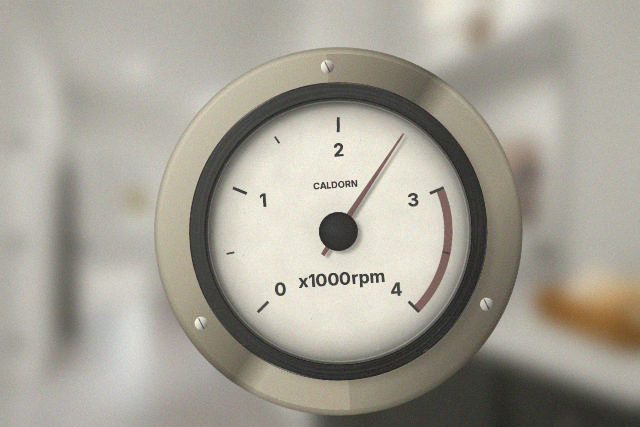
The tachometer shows rpm 2500
